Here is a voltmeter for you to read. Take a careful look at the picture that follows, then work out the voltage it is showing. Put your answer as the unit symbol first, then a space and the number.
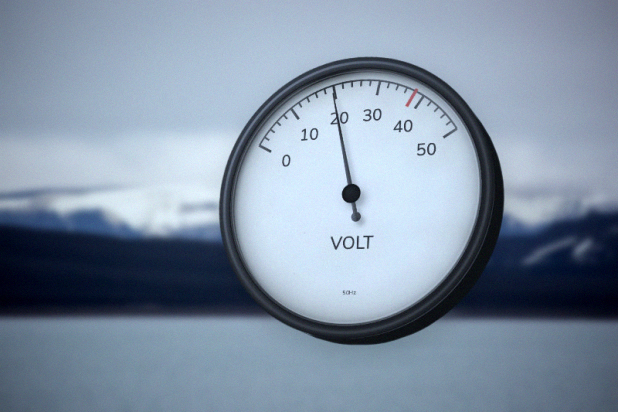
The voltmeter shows V 20
